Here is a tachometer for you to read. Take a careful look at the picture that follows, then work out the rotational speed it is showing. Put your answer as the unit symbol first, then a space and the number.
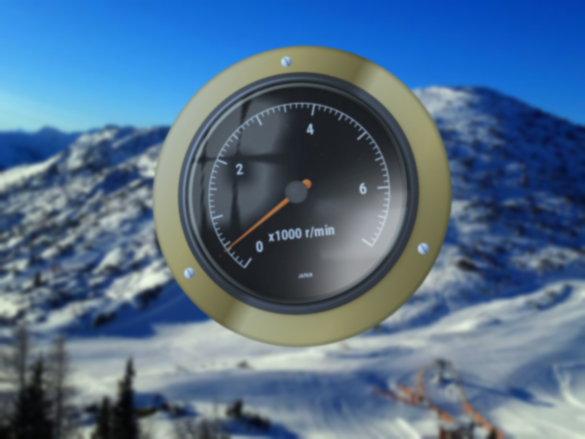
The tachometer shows rpm 400
